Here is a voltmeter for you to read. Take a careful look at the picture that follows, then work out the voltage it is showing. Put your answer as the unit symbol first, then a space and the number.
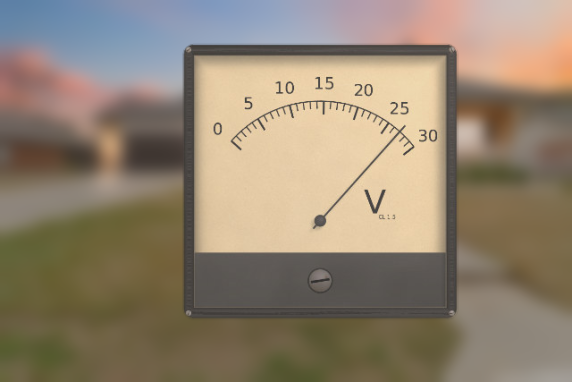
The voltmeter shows V 27
